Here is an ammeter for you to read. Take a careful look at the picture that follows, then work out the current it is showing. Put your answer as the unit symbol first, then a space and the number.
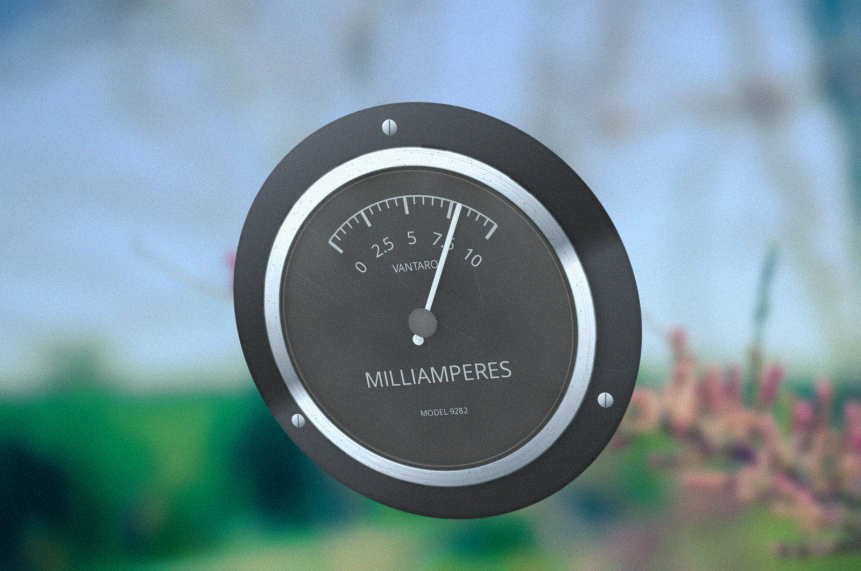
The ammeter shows mA 8
